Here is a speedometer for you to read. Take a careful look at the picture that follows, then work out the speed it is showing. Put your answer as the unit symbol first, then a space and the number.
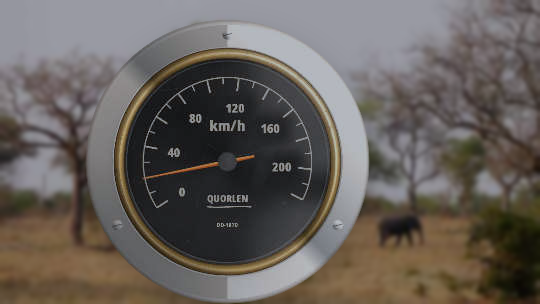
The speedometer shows km/h 20
